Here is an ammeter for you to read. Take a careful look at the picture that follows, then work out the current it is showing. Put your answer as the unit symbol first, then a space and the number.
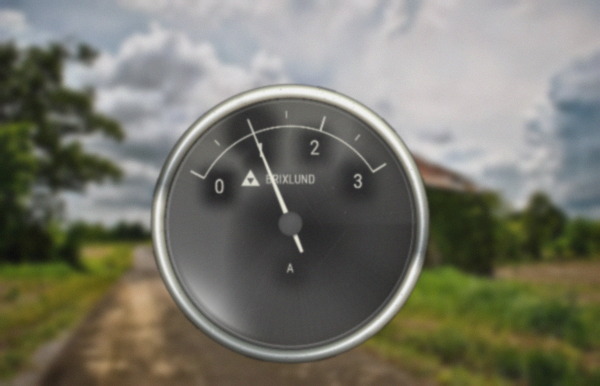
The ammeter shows A 1
